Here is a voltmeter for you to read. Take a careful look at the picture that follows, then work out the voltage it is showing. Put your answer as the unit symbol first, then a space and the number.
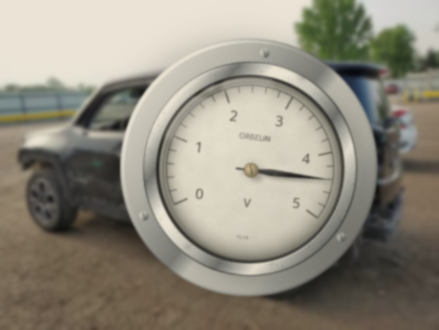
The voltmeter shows V 4.4
